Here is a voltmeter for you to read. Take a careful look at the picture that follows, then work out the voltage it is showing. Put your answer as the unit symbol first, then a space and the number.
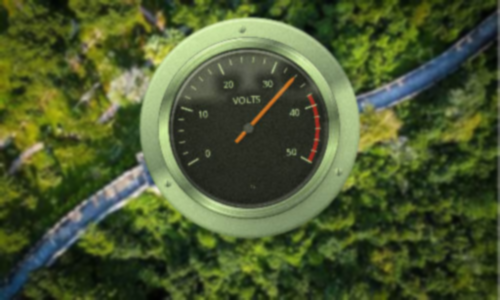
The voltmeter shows V 34
